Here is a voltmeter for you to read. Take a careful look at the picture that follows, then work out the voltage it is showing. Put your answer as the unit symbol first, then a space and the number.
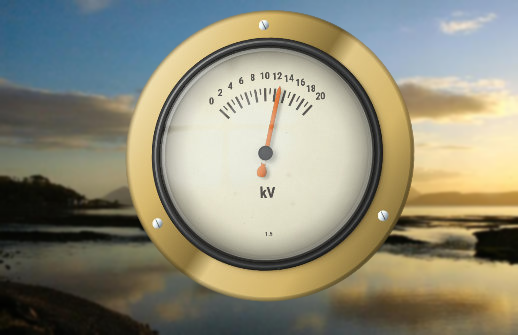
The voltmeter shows kV 13
